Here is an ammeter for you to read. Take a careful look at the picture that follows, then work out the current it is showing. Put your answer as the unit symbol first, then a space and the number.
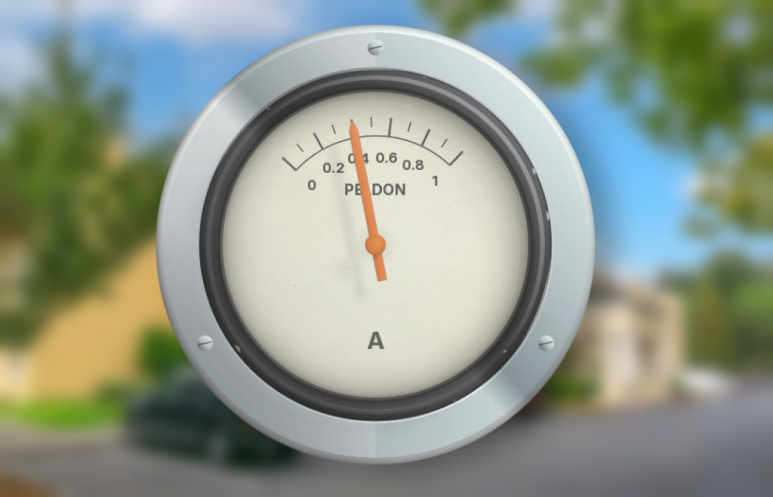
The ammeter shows A 0.4
